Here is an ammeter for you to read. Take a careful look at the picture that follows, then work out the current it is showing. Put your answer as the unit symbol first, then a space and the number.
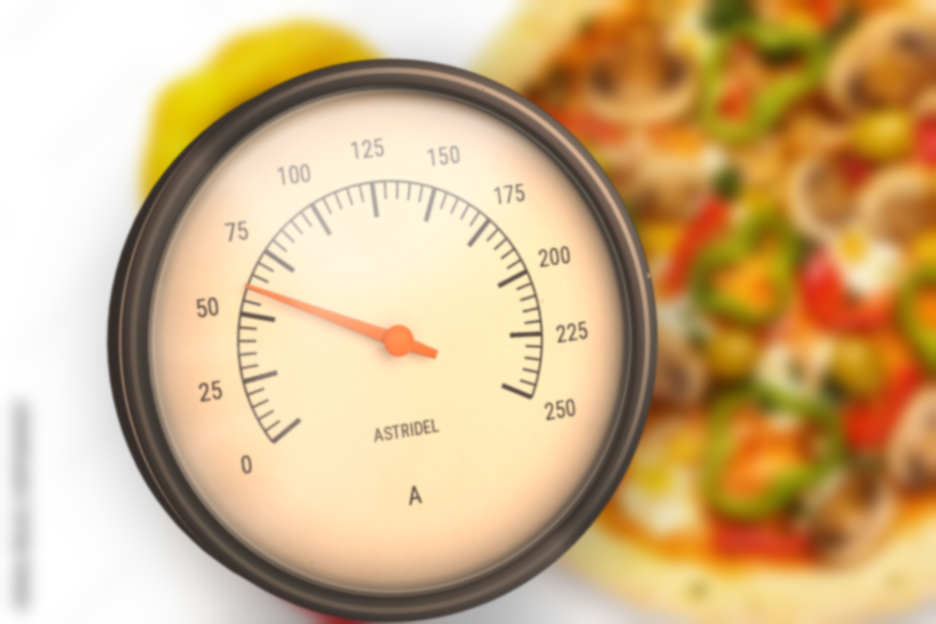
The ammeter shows A 60
